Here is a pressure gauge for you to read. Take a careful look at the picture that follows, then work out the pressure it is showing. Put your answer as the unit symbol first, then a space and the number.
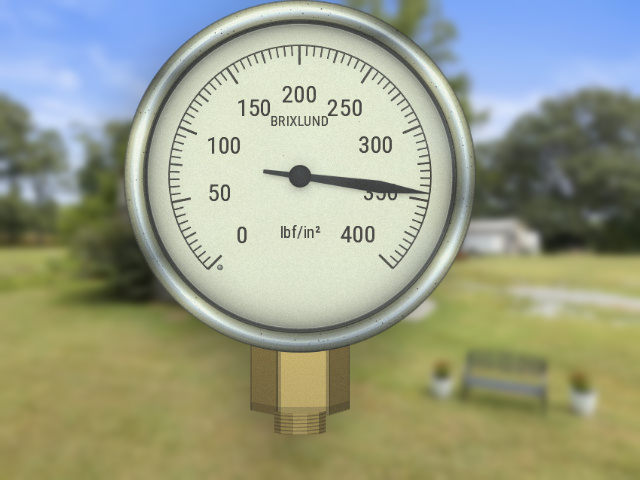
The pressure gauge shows psi 345
